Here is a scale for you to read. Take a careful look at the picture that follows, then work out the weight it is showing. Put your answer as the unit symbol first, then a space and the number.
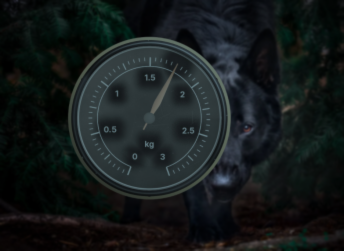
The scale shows kg 1.75
